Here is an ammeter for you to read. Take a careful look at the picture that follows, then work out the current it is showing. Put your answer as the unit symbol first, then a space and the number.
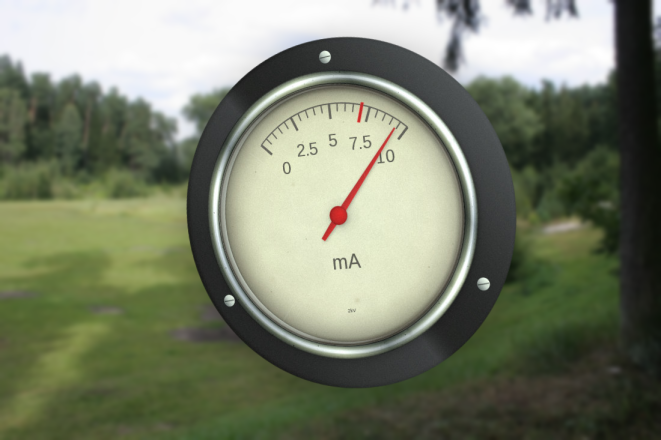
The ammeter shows mA 9.5
